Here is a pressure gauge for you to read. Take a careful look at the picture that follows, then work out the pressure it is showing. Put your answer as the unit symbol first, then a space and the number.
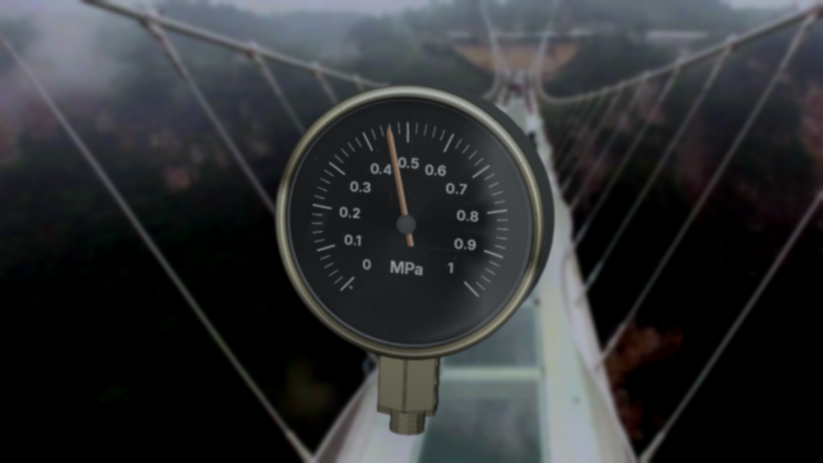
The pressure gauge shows MPa 0.46
